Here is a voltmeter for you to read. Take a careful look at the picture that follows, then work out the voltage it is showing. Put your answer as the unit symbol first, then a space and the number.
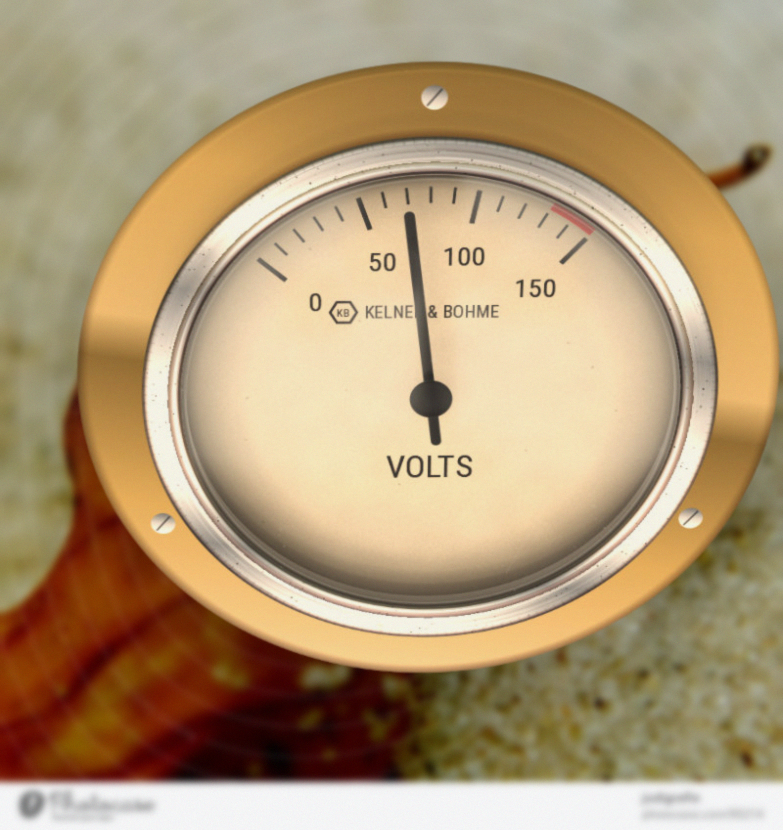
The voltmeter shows V 70
